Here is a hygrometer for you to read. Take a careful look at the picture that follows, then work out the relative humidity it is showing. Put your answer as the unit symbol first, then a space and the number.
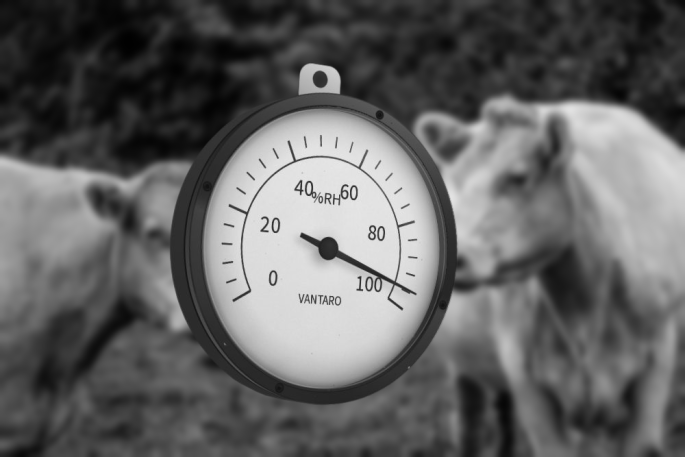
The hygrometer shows % 96
